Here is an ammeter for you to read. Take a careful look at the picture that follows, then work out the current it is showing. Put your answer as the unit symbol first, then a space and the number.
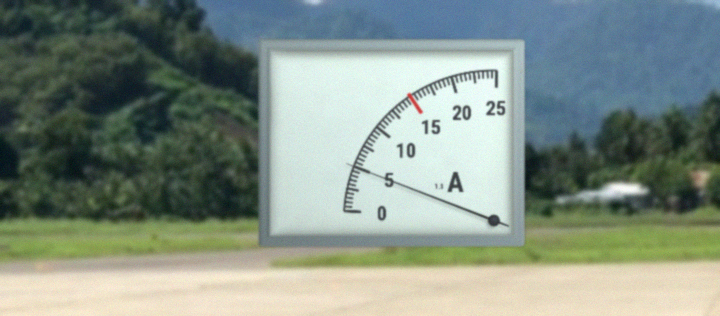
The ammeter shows A 5
